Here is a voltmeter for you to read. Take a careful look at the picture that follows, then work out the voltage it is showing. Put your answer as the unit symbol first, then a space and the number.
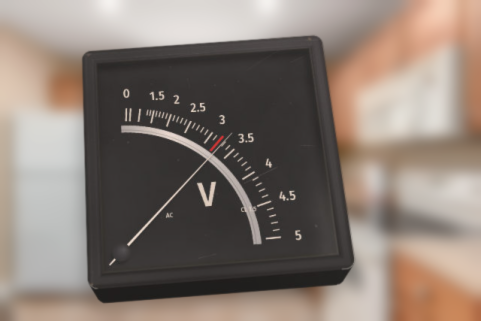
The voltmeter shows V 3.3
